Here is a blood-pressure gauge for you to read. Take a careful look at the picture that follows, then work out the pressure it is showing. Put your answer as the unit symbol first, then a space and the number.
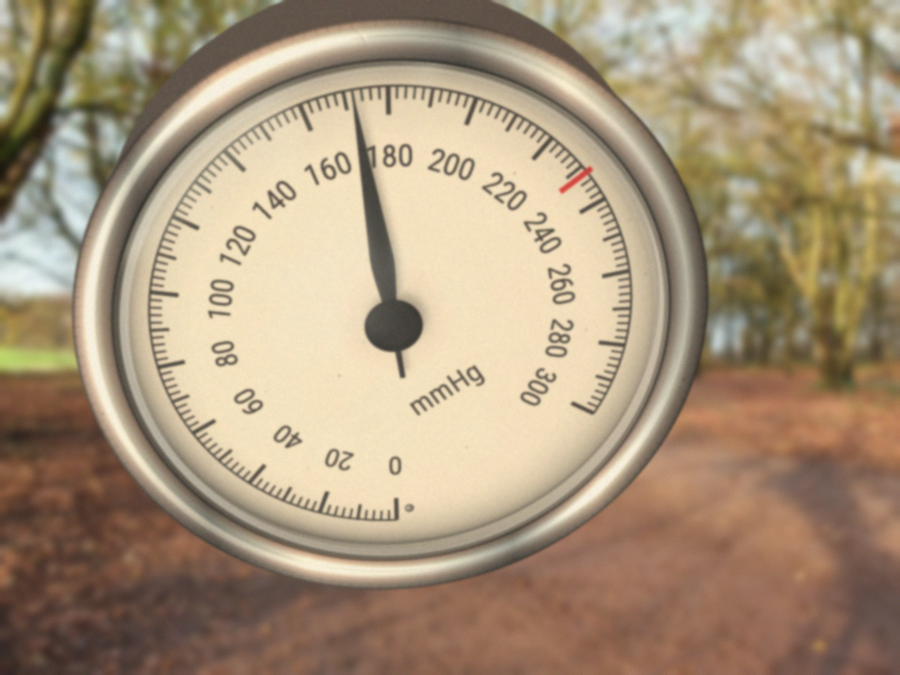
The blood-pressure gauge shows mmHg 172
